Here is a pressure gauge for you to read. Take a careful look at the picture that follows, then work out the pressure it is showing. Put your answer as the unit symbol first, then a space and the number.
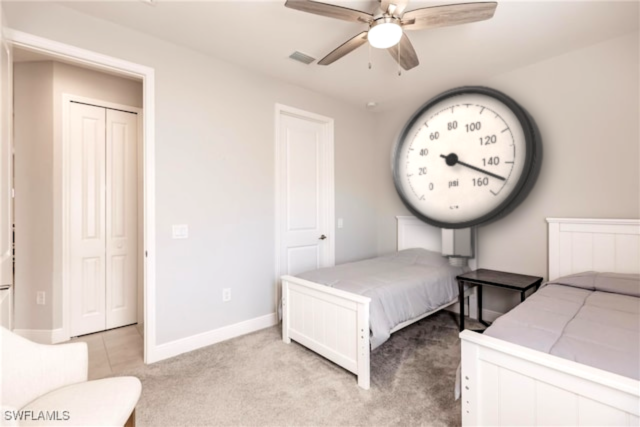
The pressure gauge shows psi 150
